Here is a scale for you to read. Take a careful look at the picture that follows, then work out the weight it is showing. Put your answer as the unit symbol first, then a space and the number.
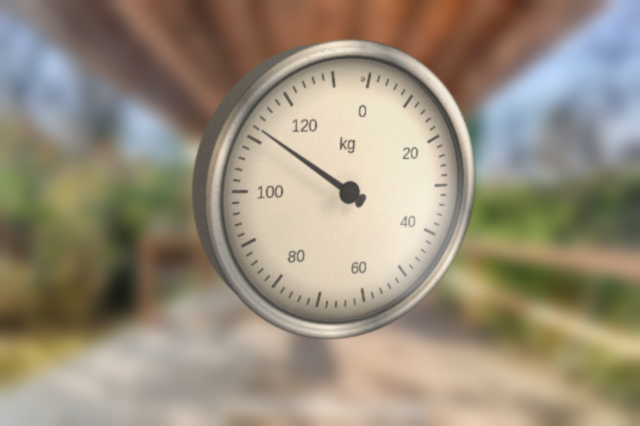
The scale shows kg 112
